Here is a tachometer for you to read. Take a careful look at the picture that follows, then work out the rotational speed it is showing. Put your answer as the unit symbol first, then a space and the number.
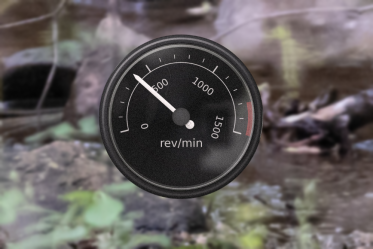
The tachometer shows rpm 400
